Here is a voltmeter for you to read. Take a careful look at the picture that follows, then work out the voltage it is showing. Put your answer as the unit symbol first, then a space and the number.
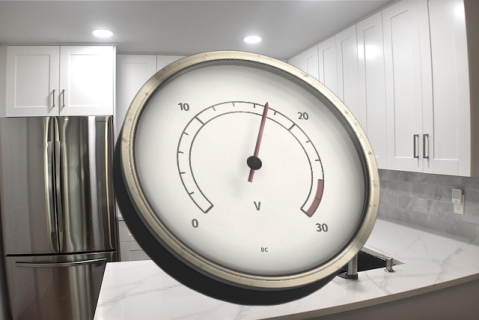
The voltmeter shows V 17
